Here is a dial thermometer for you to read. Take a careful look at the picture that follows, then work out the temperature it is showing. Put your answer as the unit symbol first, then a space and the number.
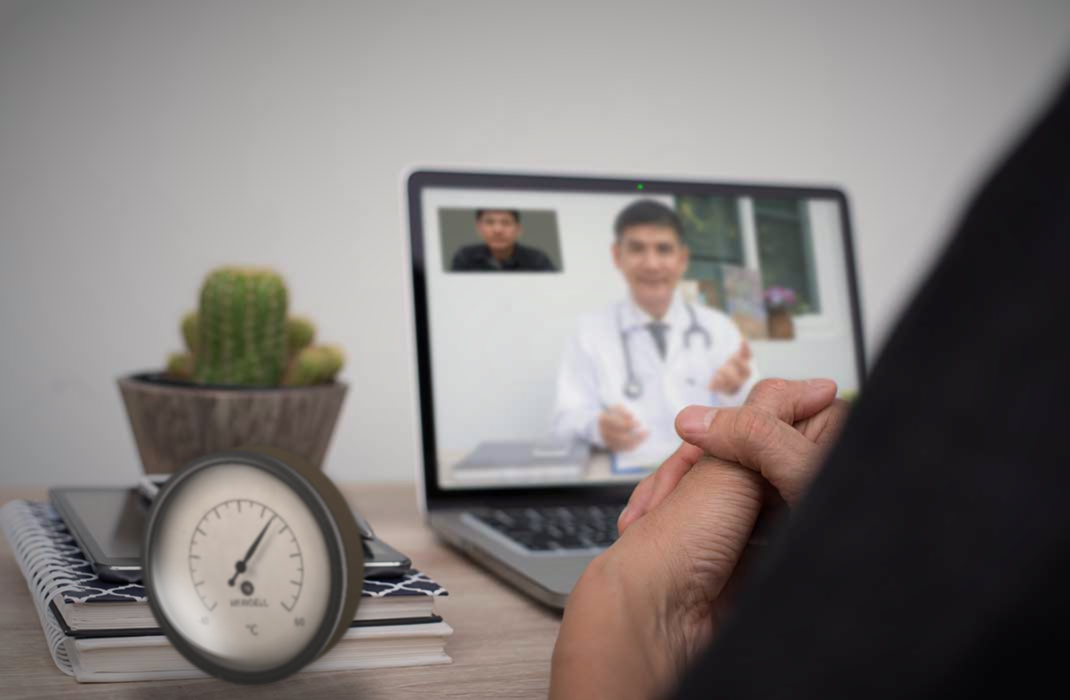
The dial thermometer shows °C 25
